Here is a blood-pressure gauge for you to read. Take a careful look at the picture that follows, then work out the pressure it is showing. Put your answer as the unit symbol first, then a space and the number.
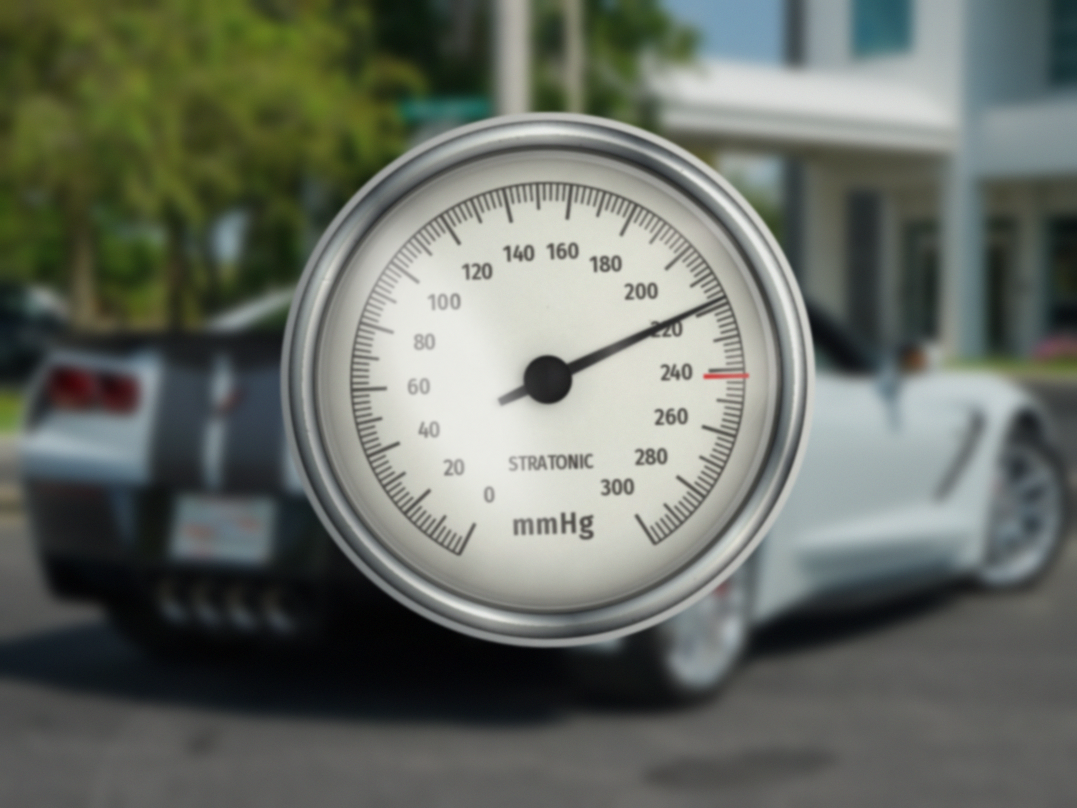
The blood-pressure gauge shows mmHg 218
